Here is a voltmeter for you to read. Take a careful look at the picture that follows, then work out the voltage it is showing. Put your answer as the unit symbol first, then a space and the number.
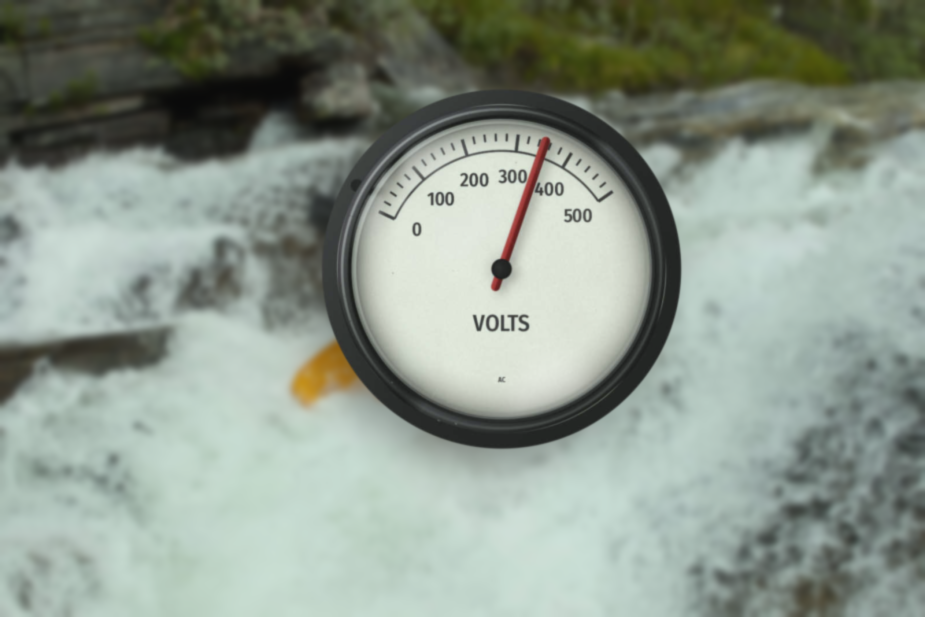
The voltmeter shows V 350
